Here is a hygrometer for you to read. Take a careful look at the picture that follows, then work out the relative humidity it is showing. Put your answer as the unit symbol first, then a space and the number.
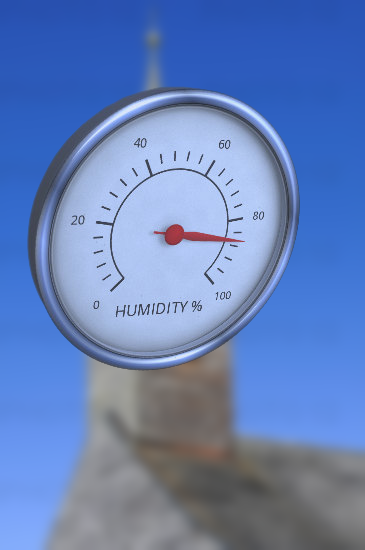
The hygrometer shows % 86
